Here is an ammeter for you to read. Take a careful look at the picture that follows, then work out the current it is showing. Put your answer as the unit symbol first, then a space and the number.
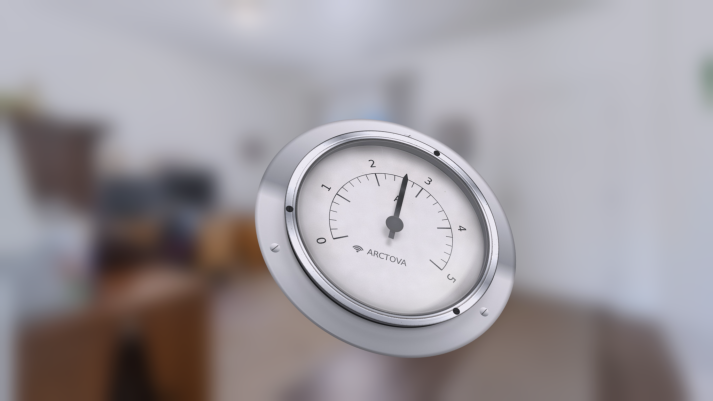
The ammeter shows A 2.6
